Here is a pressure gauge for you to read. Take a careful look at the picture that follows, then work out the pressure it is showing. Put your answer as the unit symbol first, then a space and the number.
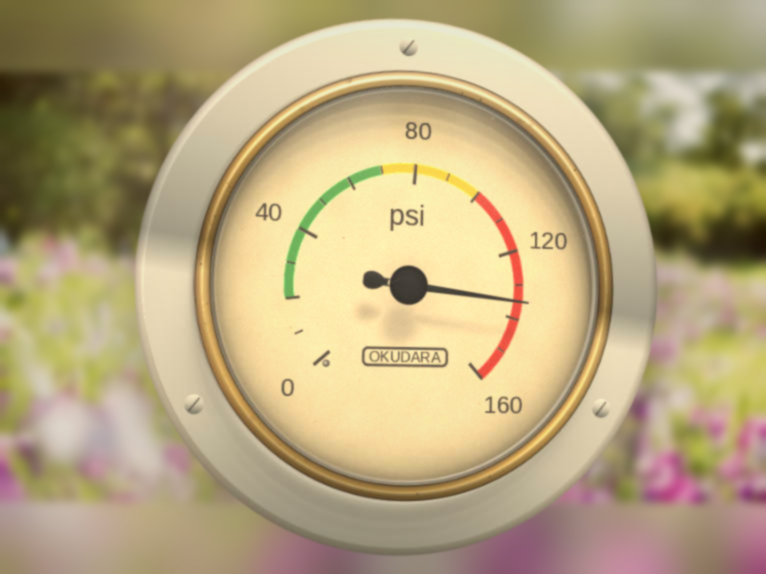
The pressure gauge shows psi 135
